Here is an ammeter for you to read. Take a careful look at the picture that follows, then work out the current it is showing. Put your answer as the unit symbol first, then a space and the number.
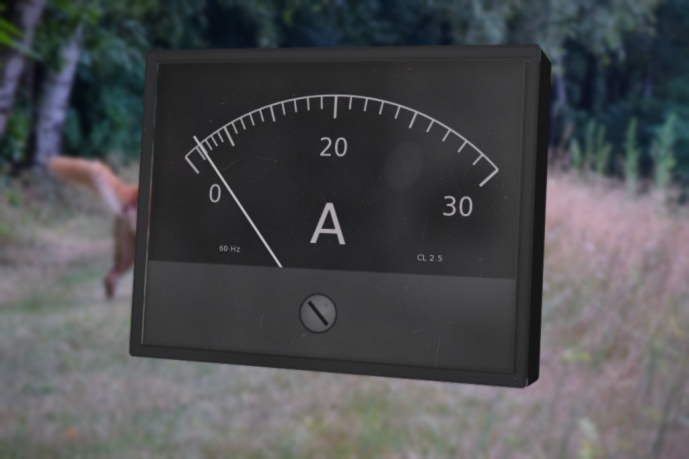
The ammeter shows A 6
